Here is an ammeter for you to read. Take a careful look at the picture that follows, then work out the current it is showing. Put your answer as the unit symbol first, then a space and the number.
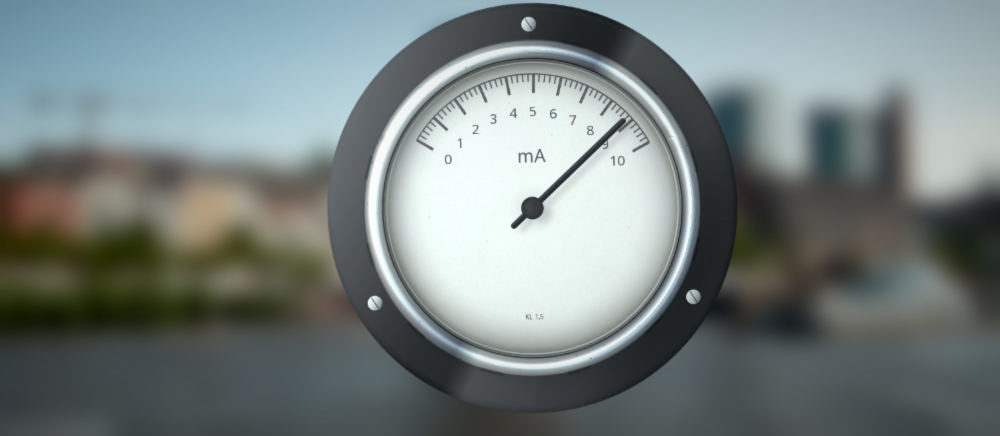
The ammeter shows mA 8.8
